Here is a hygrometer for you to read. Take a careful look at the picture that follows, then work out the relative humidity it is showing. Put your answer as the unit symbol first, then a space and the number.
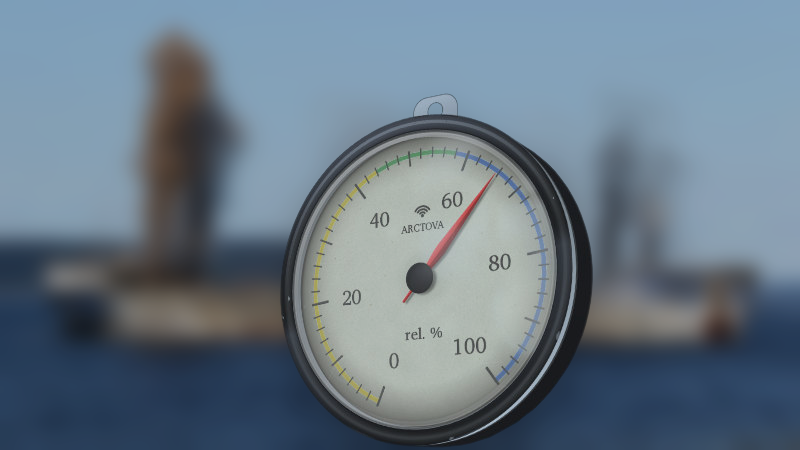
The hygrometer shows % 66
